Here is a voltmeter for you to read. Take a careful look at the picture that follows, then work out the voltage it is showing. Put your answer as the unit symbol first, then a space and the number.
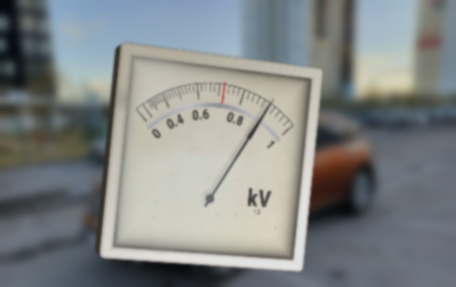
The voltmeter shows kV 0.9
